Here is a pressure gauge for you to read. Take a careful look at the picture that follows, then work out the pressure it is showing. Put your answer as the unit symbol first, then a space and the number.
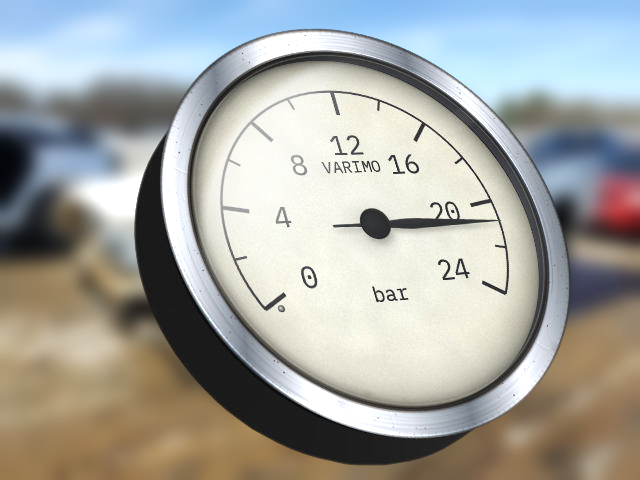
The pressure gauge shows bar 21
